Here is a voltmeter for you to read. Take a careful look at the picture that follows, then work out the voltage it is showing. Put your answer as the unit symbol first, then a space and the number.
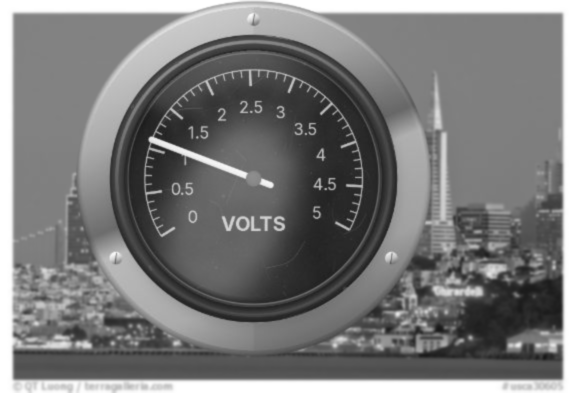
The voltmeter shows V 1.1
